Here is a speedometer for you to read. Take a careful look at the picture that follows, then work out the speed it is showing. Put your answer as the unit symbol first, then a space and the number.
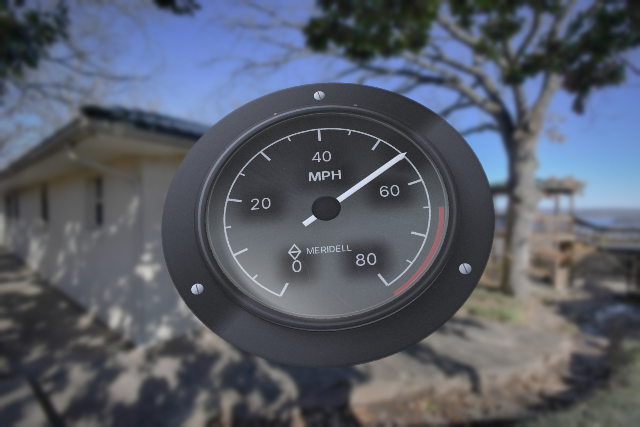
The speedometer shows mph 55
